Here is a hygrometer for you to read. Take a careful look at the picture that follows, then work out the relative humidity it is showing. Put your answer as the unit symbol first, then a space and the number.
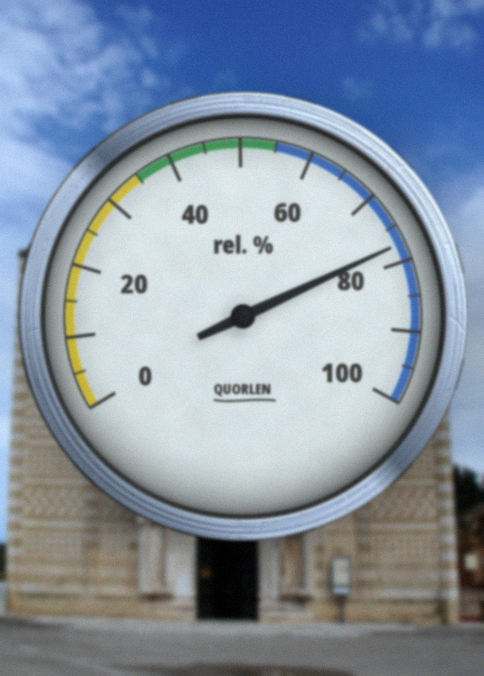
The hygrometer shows % 77.5
